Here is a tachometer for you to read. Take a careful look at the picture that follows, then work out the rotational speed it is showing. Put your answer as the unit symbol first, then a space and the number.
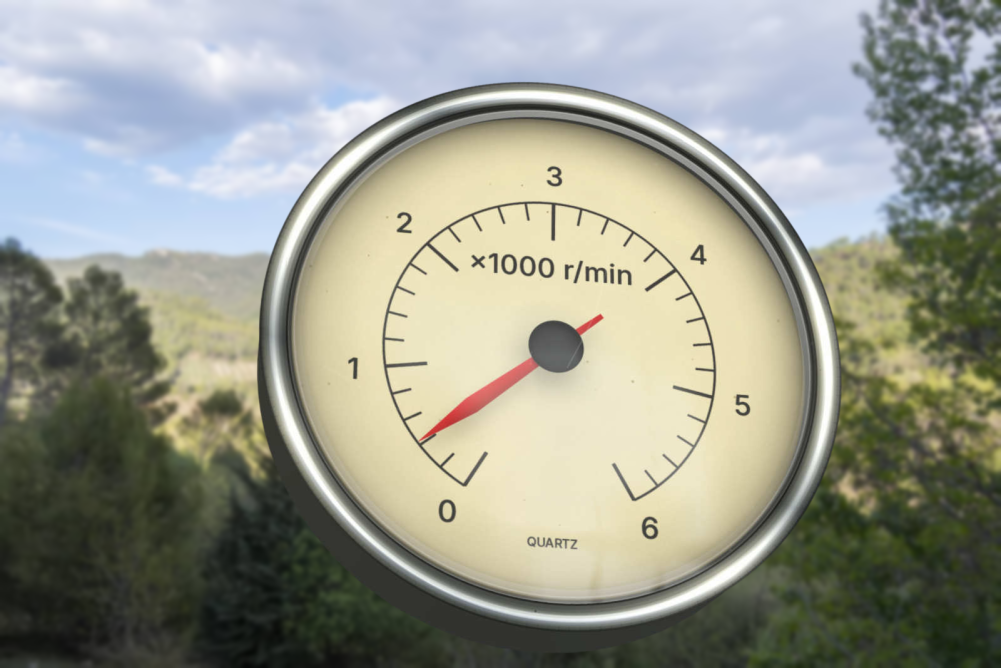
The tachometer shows rpm 400
